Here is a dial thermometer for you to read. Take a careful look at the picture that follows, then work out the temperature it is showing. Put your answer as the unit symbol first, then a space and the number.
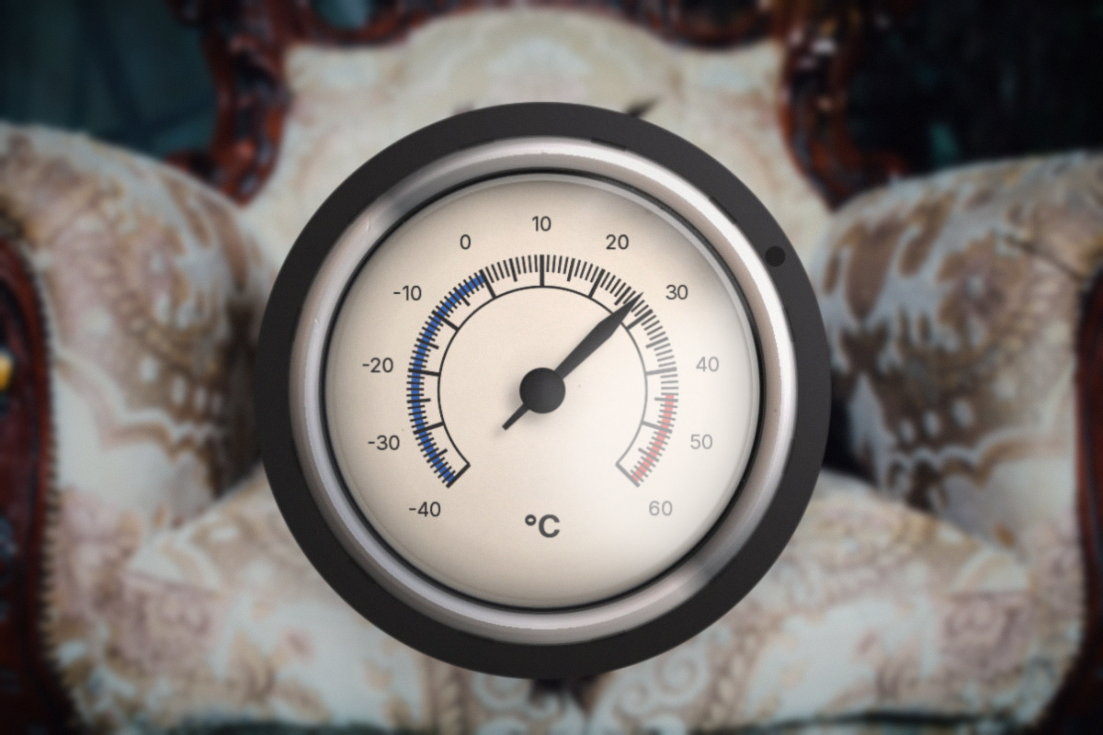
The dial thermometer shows °C 27
